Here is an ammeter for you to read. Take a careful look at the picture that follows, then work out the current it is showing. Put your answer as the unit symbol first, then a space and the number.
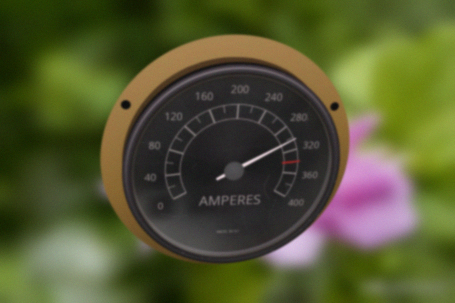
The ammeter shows A 300
